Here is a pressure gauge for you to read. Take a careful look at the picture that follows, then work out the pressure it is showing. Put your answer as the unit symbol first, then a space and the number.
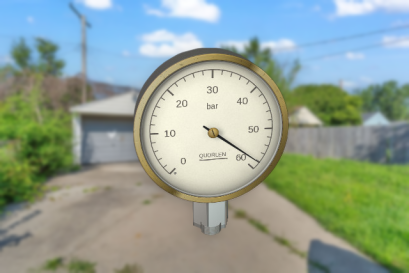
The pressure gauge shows bar 58
